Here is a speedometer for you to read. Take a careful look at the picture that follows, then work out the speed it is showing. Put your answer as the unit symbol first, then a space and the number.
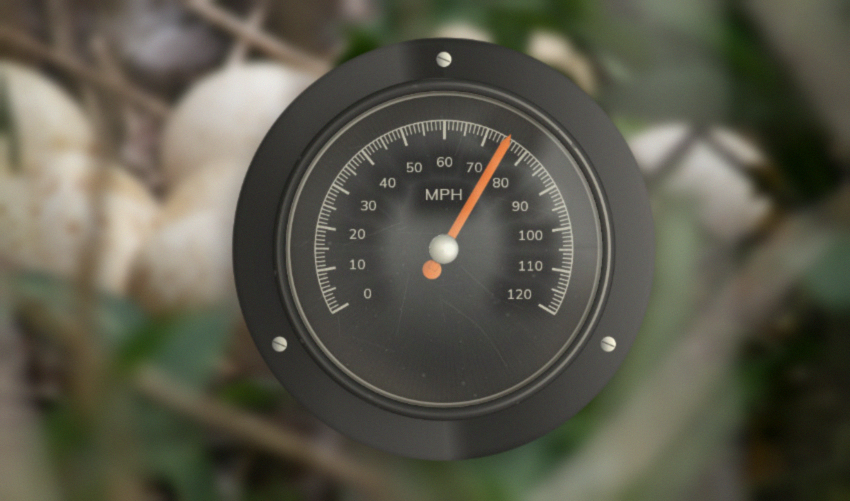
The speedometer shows mph 75
